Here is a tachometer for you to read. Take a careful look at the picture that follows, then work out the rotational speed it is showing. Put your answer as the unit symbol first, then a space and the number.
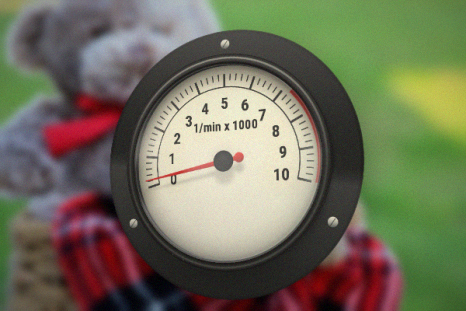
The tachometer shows rpm 200
